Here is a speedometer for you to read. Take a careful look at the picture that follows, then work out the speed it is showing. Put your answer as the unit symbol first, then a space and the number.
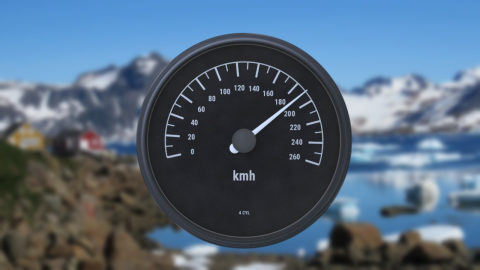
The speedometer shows km/h 190
